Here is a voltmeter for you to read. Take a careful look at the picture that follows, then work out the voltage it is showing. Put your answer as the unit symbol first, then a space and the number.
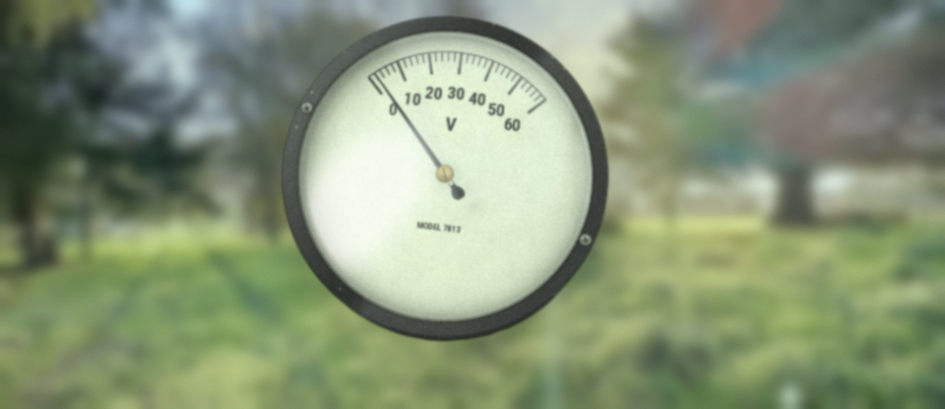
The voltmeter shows V 2
